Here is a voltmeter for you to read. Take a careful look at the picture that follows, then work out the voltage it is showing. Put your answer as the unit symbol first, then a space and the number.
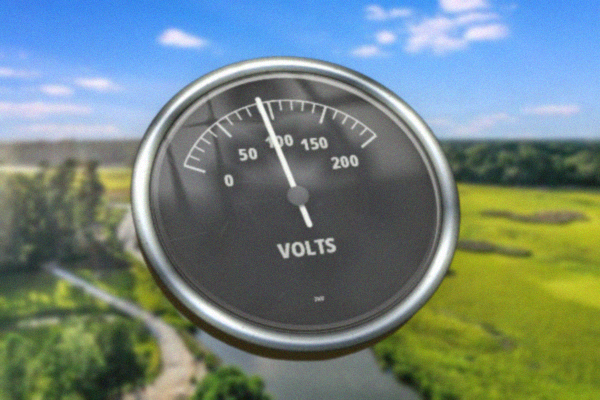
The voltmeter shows V 90
